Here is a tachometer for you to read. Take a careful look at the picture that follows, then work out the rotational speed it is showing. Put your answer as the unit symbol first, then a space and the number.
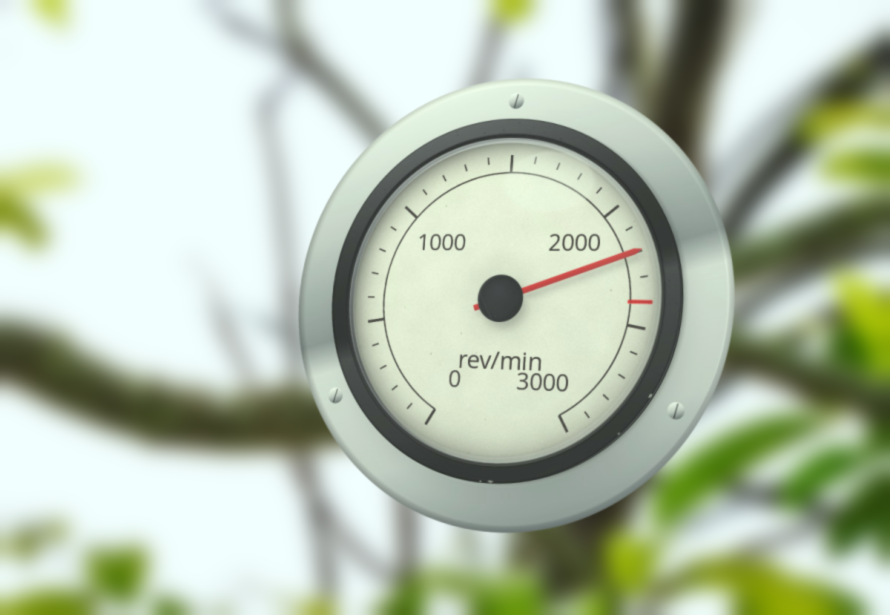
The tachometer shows rpm 2200
